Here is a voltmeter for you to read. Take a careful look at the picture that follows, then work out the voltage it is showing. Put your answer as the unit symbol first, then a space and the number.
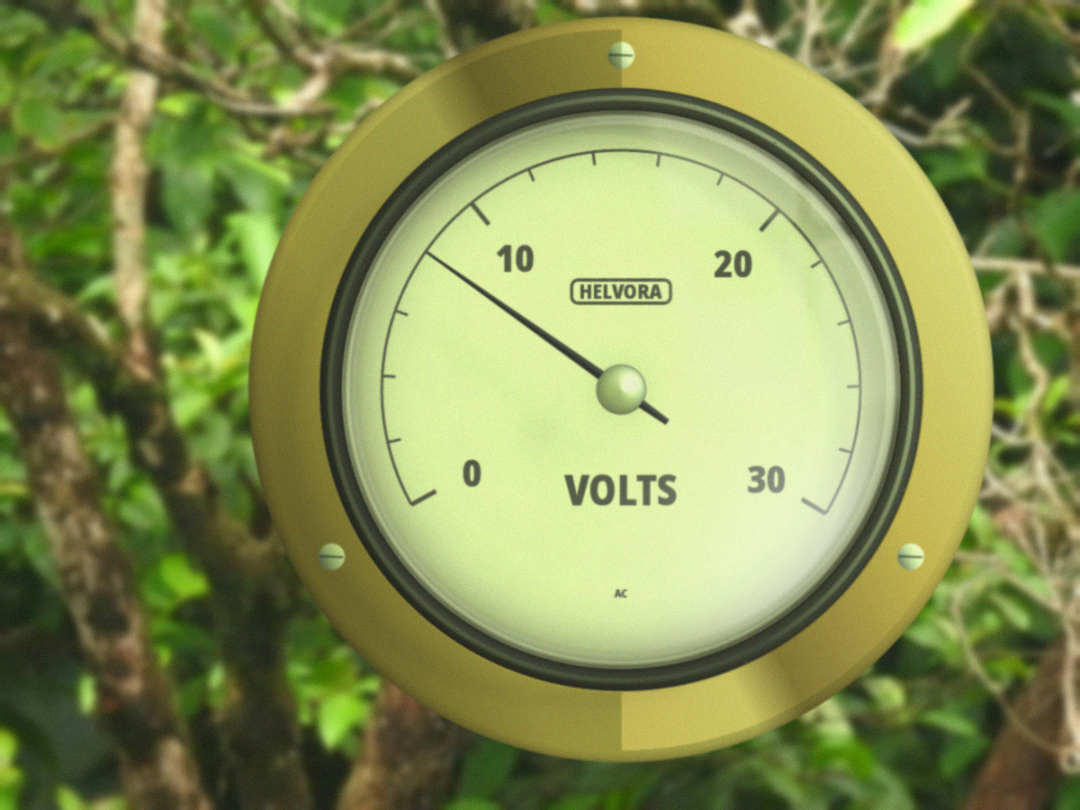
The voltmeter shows V 8
